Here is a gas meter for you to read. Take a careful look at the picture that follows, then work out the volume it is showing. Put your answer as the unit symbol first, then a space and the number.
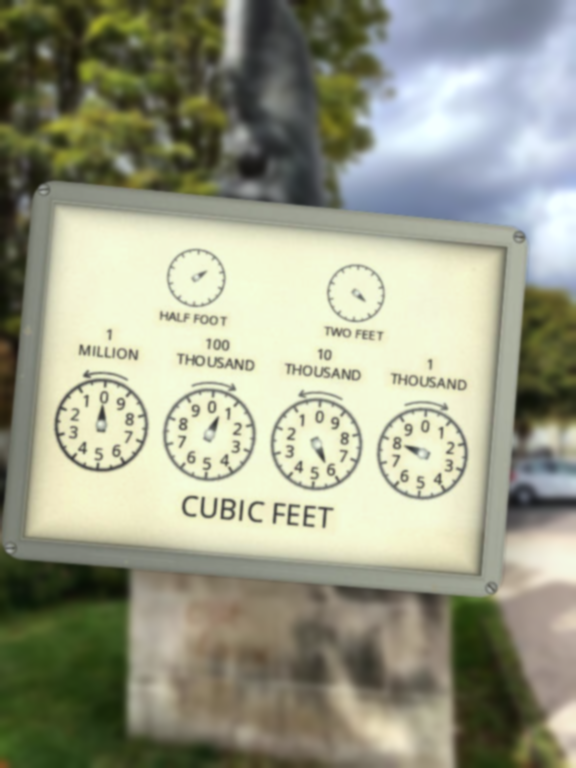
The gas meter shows ft³ 5800
